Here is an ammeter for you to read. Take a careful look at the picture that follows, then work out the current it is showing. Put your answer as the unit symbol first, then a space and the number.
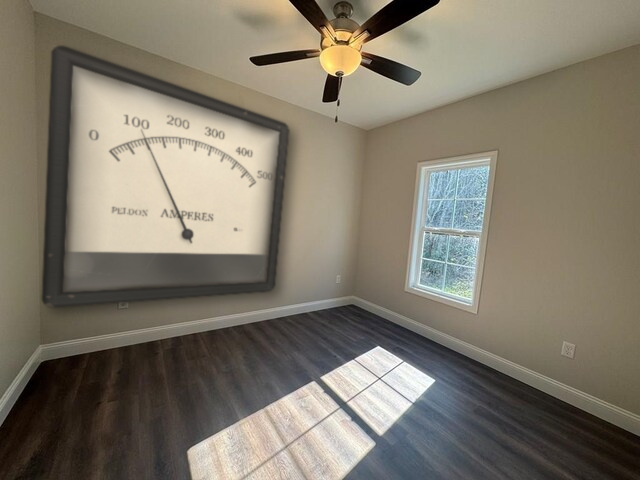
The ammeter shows A 100
